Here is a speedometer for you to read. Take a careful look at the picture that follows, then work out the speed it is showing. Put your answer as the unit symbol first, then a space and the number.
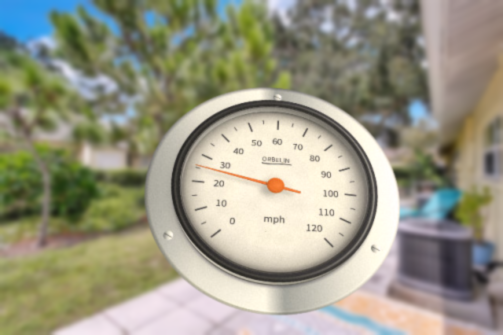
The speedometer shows mph 25
